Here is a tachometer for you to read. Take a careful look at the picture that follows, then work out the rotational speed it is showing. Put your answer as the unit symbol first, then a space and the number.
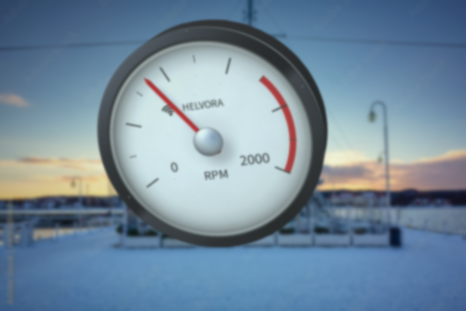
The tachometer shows rpm 700
